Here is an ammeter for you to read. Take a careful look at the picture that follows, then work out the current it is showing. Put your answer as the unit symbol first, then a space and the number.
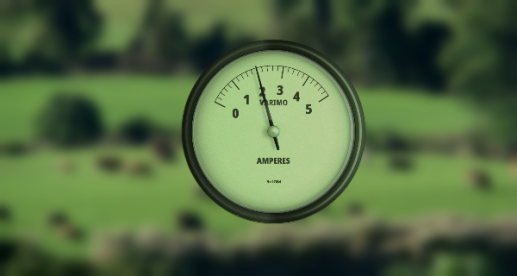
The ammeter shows A 2
